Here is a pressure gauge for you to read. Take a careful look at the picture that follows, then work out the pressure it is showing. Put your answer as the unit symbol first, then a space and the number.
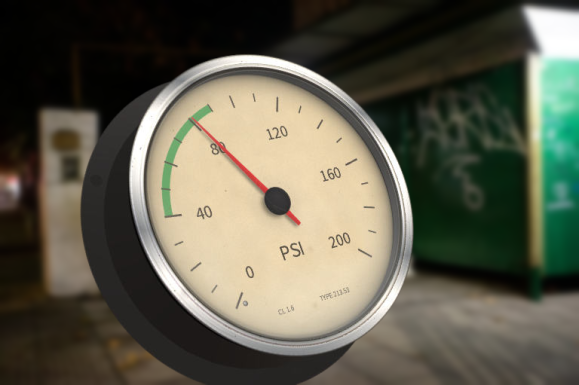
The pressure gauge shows psi 80
